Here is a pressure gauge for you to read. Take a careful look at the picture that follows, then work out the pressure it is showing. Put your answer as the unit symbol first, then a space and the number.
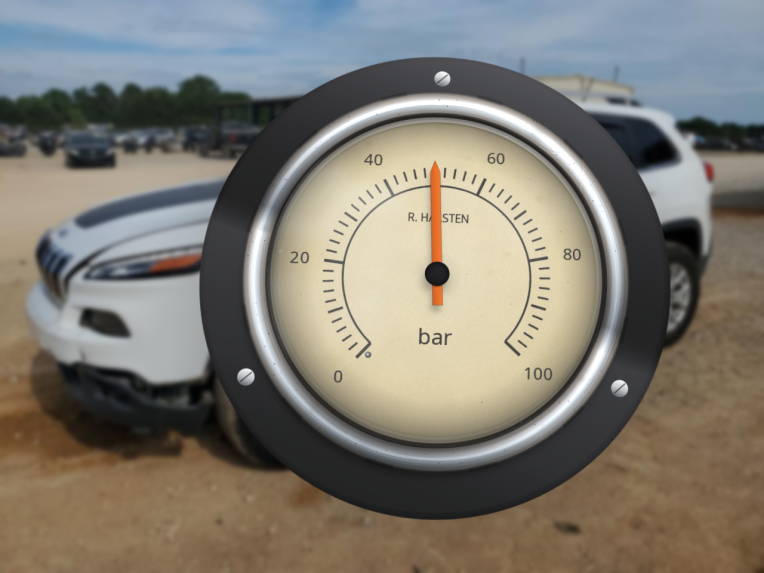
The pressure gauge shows bar 50
